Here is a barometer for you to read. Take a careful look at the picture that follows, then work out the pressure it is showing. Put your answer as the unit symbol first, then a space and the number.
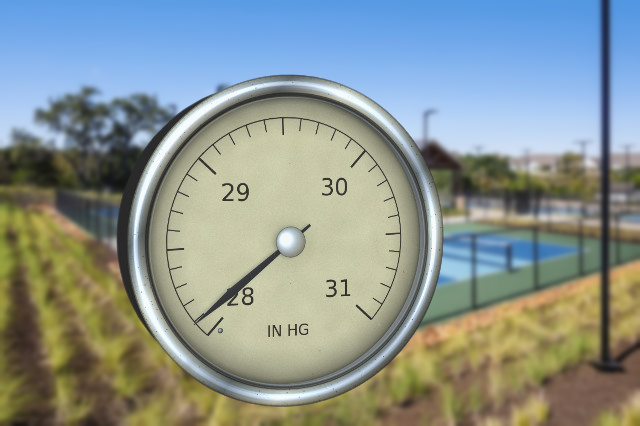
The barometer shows inHg 28.1
